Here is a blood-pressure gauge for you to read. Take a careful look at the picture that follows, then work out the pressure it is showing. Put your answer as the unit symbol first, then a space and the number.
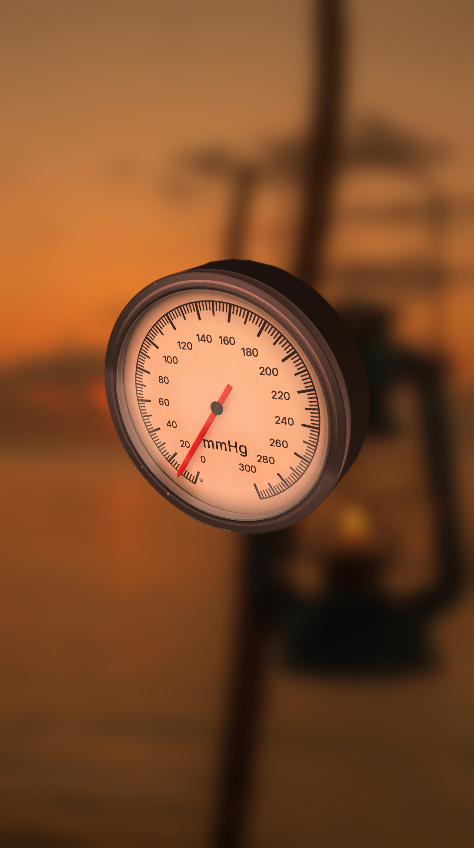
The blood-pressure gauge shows mmHg 10
